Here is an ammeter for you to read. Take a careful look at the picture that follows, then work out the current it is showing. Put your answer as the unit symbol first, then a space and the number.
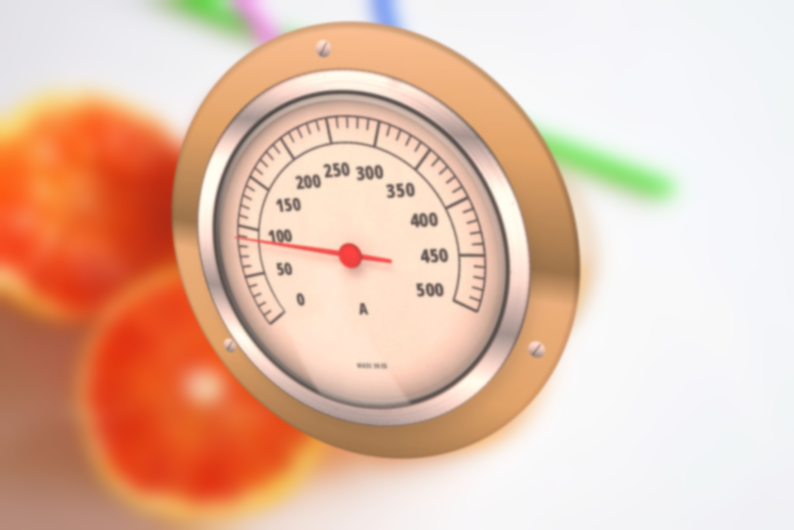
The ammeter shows A 90
